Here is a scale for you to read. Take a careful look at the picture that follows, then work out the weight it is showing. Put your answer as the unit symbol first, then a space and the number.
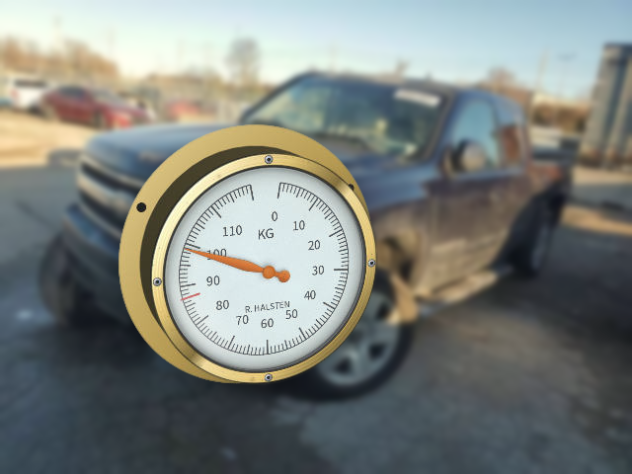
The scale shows kg 99
